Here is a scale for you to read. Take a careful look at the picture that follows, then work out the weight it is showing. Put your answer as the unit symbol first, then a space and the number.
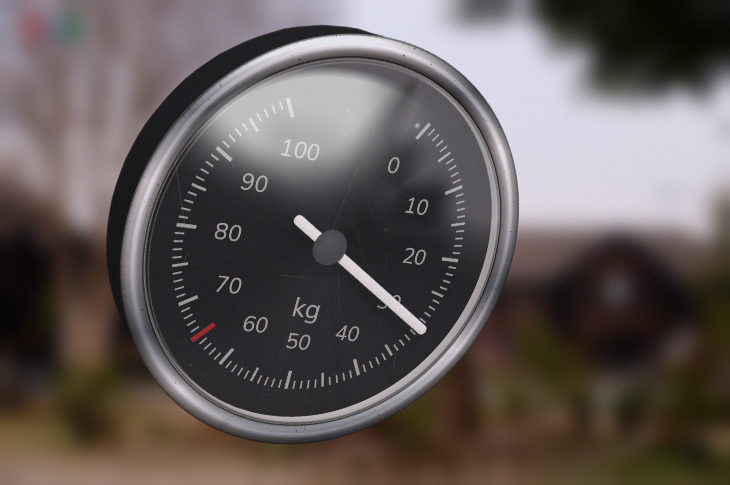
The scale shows kg 30
